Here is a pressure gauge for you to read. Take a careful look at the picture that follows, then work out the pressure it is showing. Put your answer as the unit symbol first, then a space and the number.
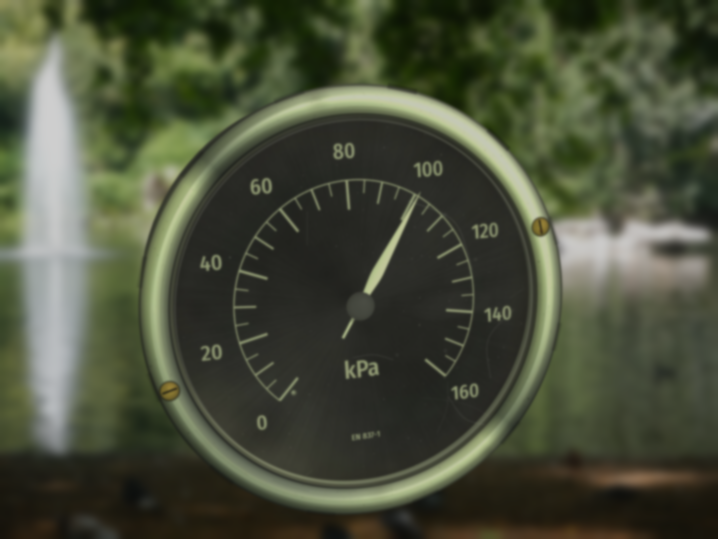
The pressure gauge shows kPa 100
